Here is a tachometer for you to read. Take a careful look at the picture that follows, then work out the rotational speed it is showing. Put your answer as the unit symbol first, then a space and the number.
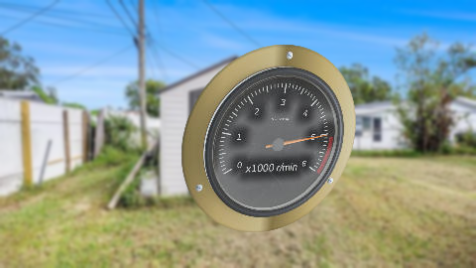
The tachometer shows rpm 5000
